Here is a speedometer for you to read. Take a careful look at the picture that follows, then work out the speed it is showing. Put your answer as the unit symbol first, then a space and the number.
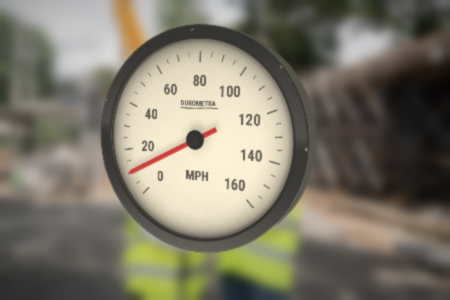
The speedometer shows mph 10
